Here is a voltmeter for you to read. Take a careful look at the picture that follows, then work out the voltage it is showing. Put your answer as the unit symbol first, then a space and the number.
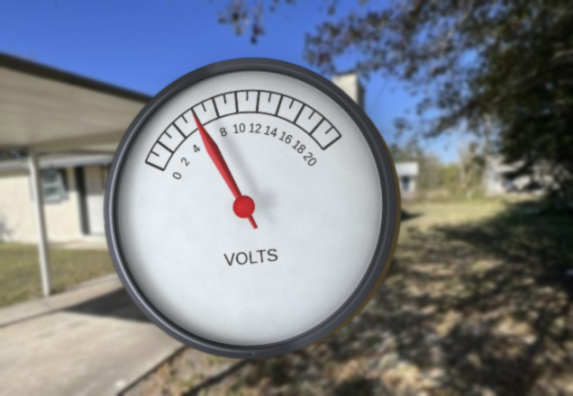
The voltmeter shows V 6
